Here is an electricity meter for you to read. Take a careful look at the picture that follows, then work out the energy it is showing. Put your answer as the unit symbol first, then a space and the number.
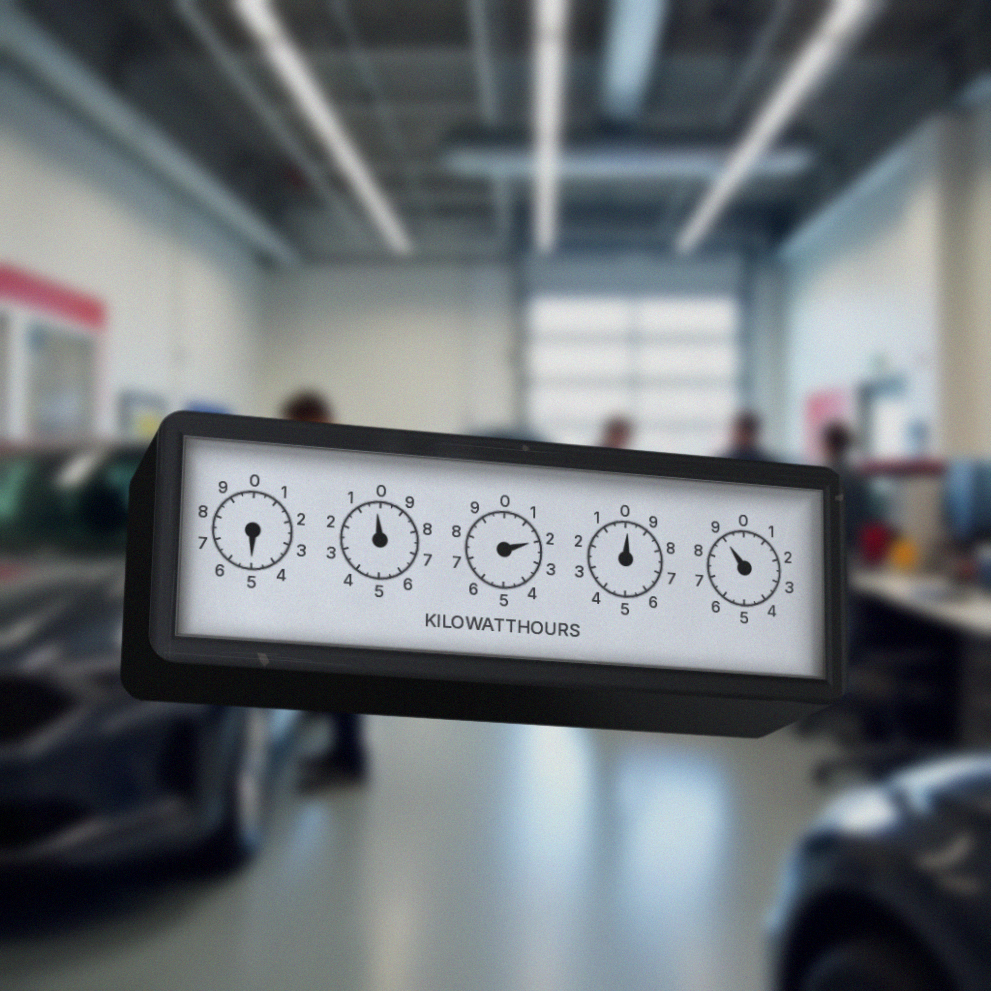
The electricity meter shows kWh 50199
